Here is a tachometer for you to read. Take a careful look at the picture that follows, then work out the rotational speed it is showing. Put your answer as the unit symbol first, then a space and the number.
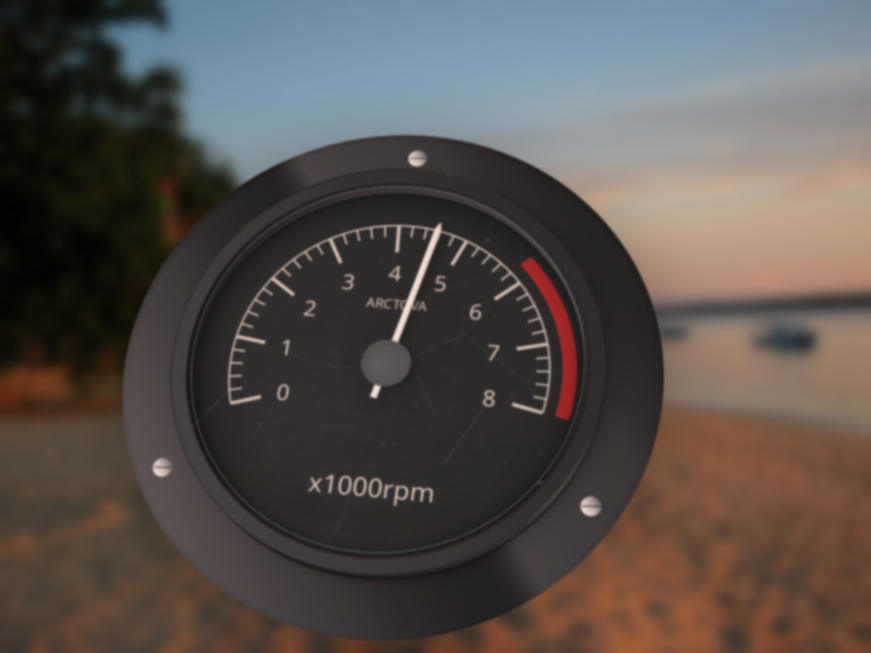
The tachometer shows rpm 4600
